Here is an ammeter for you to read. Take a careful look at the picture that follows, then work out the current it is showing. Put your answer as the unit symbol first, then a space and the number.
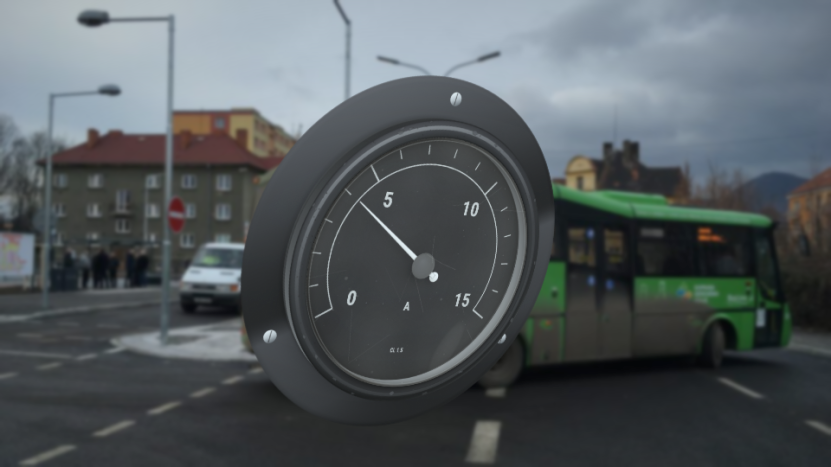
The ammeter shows A 4
